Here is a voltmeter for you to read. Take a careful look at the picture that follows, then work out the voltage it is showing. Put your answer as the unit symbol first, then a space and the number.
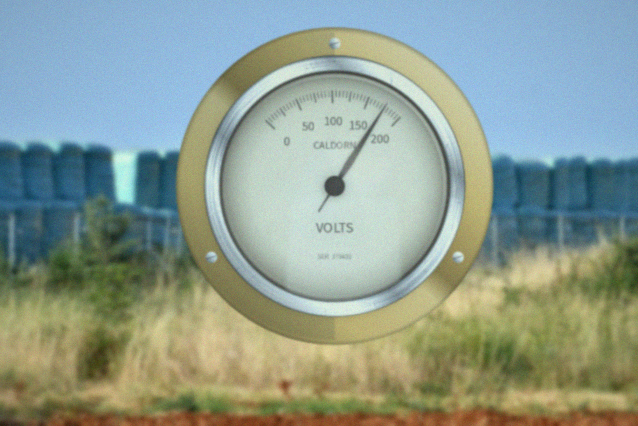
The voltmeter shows V 175
